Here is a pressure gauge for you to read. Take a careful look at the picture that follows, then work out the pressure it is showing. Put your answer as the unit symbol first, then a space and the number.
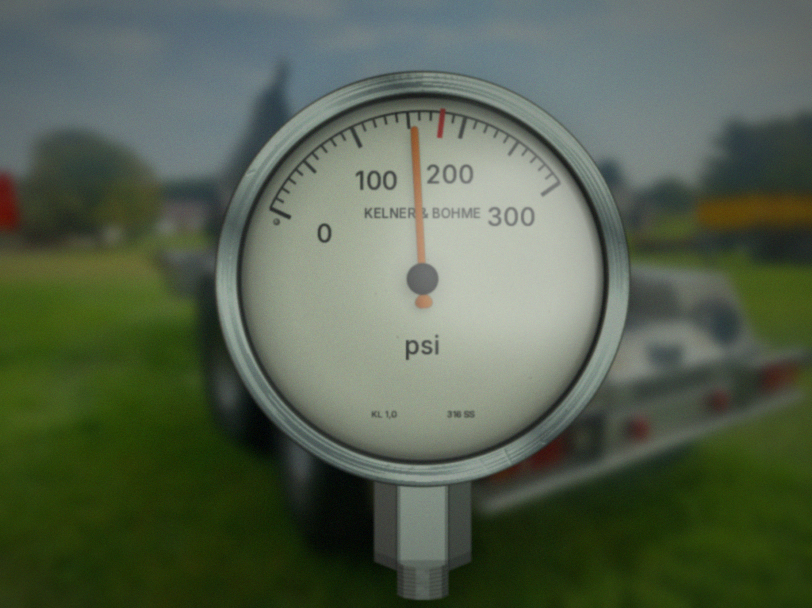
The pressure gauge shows psi 155
